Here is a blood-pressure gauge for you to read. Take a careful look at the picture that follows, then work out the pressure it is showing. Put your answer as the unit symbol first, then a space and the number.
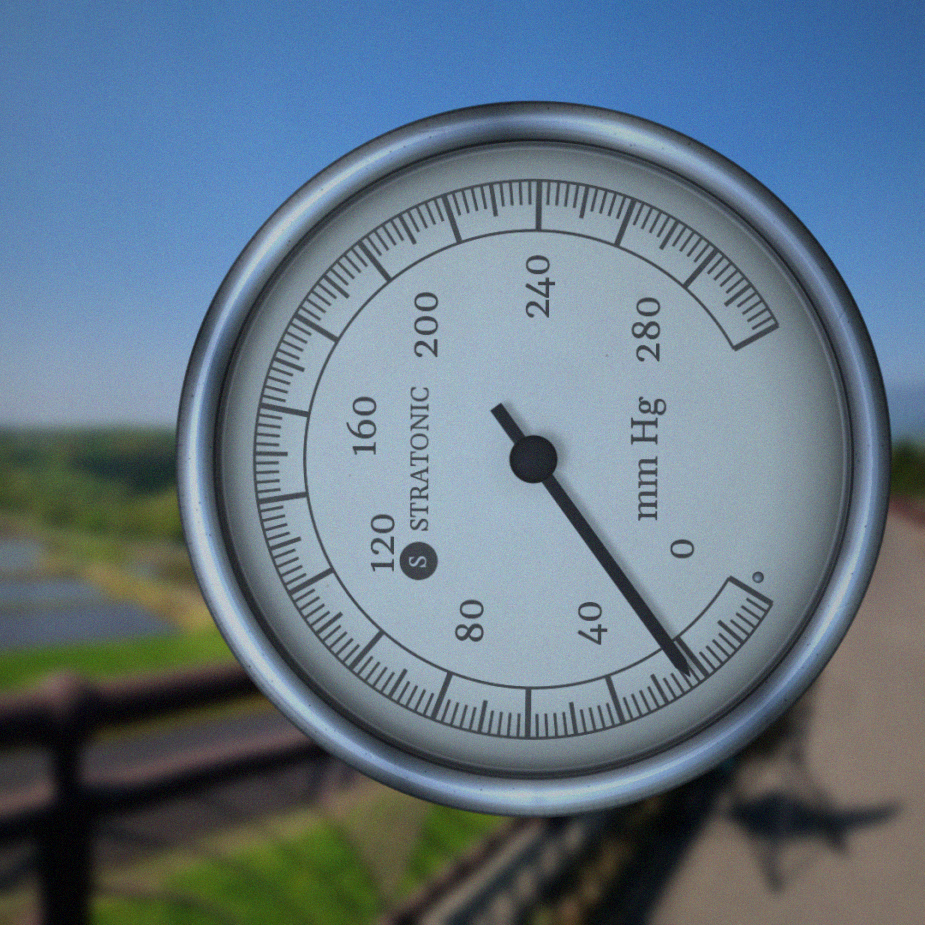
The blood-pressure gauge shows mmHg 23
